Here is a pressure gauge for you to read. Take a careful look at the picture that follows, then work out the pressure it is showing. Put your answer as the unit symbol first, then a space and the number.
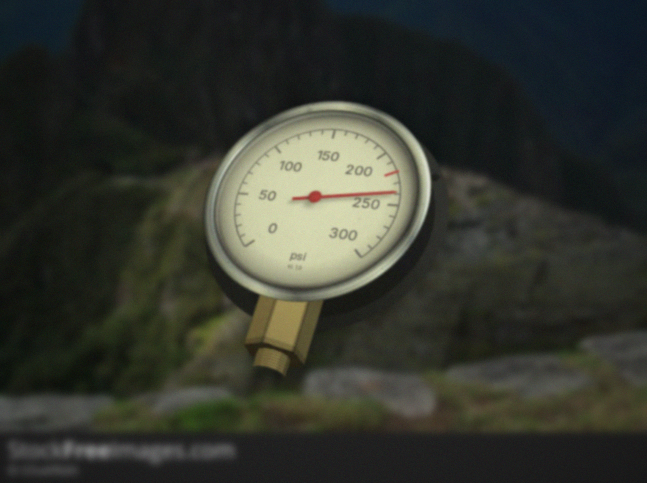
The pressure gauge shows psi 240
